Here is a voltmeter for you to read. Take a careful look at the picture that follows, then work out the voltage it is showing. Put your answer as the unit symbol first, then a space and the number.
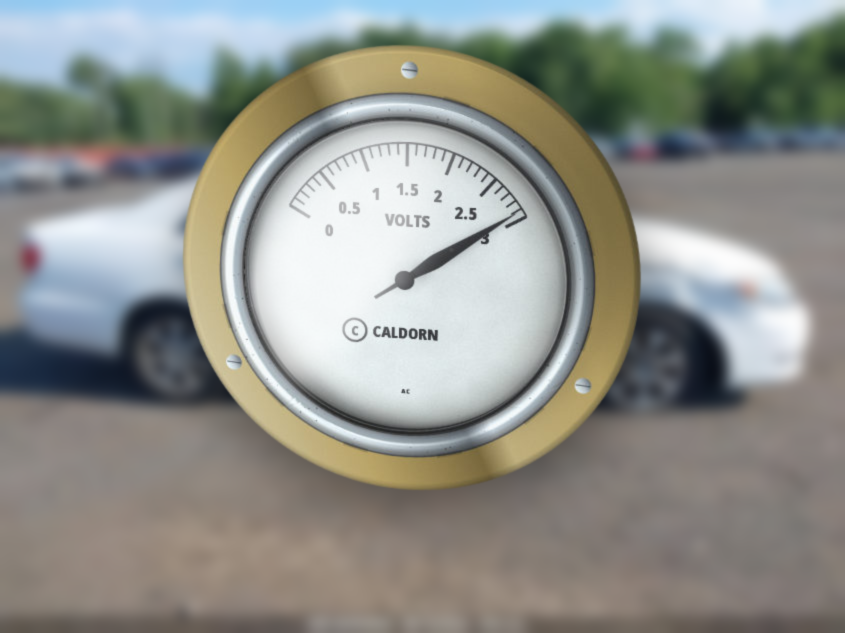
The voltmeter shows V 2.9
